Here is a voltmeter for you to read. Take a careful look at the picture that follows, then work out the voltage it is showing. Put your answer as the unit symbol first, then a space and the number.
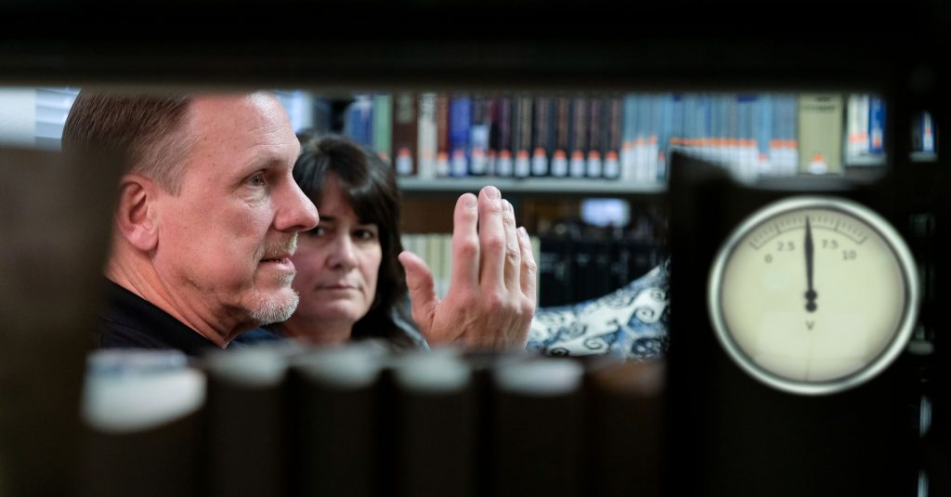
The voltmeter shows V 5
